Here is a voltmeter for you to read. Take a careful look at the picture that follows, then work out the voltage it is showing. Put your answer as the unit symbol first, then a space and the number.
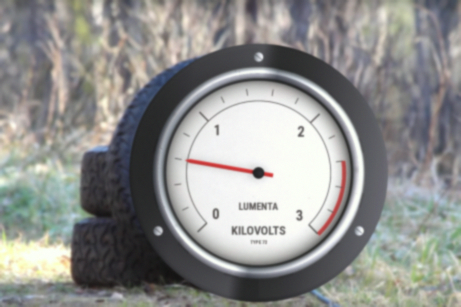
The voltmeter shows kV 0.6
